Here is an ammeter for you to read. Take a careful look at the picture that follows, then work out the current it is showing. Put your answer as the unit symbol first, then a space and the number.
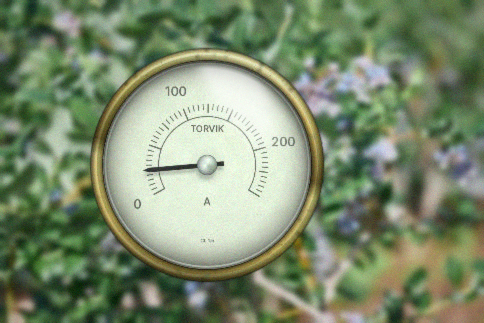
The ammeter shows A 25
